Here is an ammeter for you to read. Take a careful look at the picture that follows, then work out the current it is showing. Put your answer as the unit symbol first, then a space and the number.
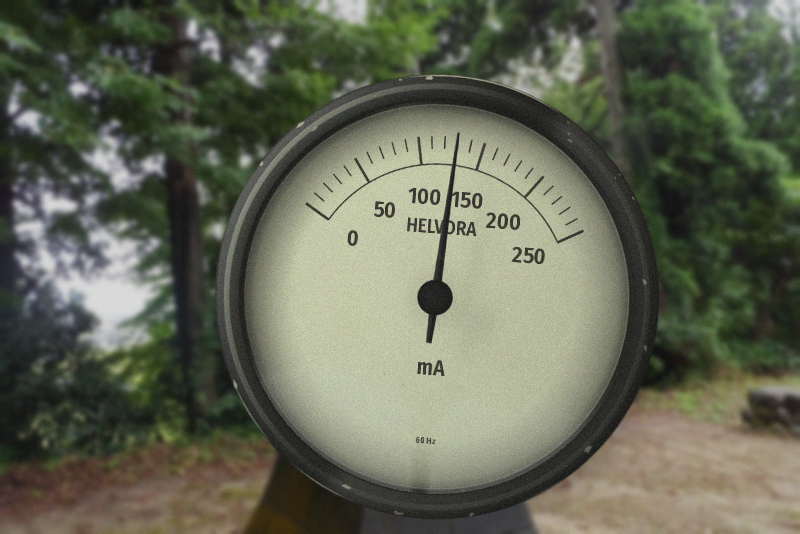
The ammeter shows mA 130
